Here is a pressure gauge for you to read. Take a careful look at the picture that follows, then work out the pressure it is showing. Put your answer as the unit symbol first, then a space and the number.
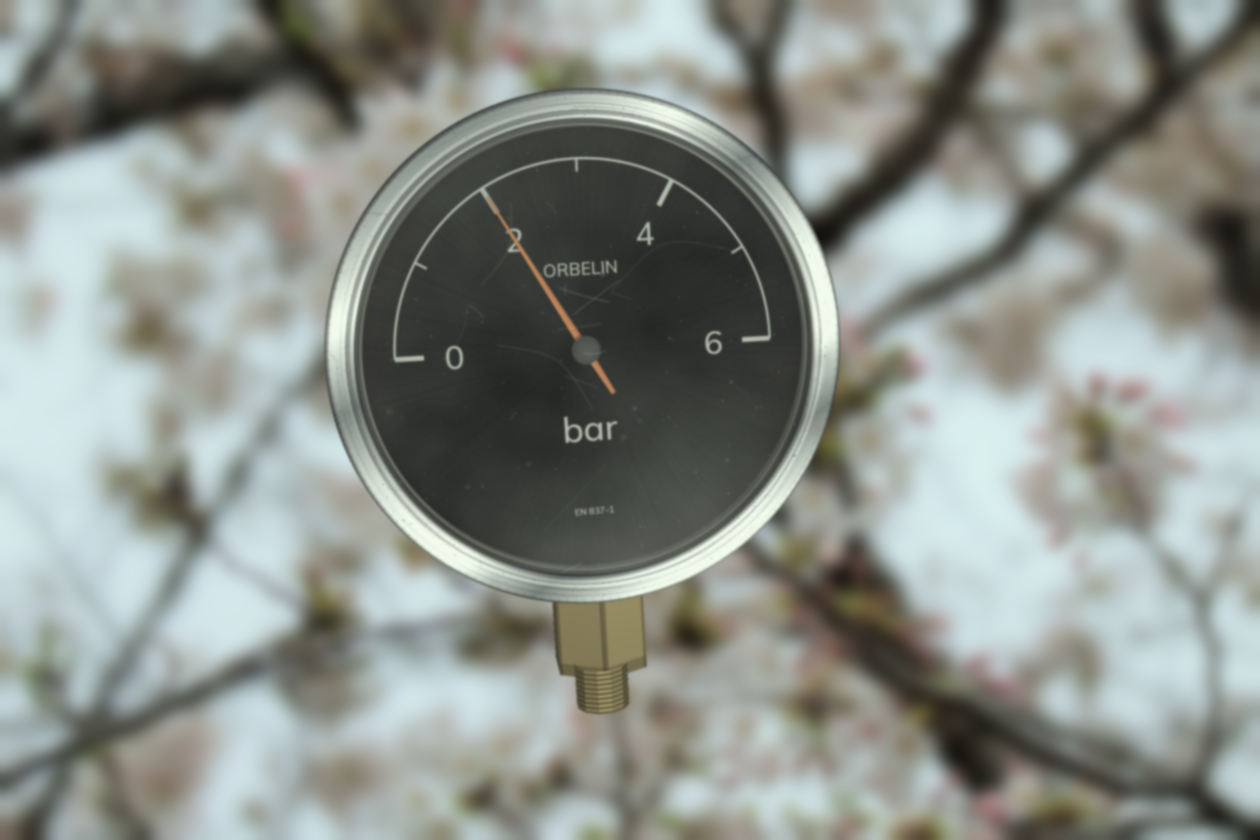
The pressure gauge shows bar 2
